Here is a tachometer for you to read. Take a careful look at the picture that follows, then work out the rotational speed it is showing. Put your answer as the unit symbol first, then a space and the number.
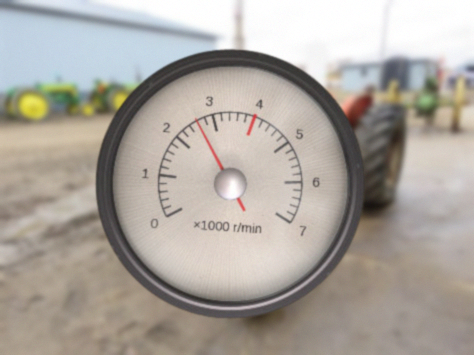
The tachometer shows rpm 2600
